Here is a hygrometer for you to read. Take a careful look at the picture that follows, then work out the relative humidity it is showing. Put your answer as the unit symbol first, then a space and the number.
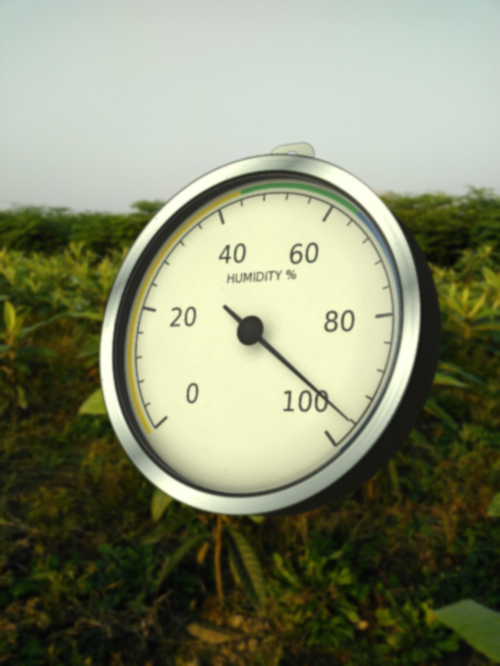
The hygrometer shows % 96
